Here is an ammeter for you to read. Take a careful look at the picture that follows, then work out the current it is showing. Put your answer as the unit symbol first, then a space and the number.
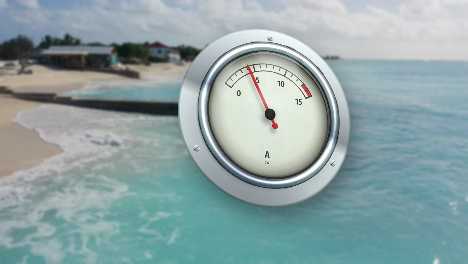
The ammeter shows A 4
